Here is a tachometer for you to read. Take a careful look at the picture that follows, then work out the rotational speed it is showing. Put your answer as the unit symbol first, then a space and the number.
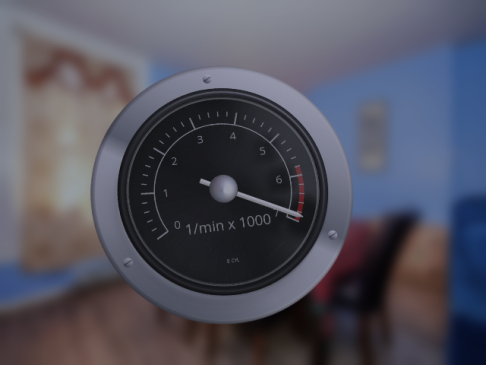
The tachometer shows rpm 6900
